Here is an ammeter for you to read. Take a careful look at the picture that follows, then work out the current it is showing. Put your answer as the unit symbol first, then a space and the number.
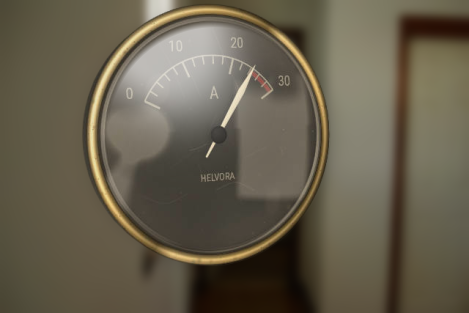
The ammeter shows A 24
